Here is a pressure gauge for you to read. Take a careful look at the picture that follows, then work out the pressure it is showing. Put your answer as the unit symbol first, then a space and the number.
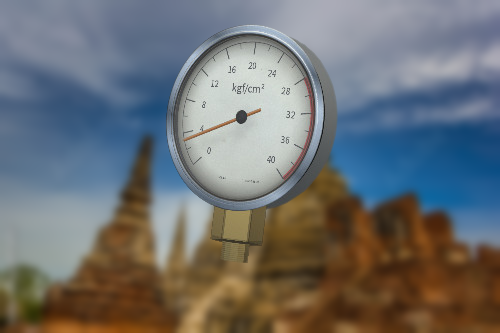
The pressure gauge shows kg/cm² 3
